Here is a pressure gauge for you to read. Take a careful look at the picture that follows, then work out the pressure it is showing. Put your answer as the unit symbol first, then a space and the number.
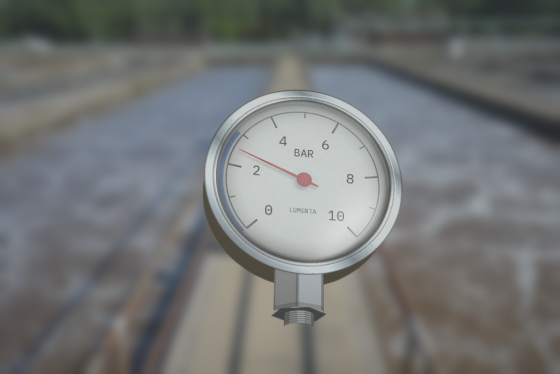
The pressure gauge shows bar 2.5
